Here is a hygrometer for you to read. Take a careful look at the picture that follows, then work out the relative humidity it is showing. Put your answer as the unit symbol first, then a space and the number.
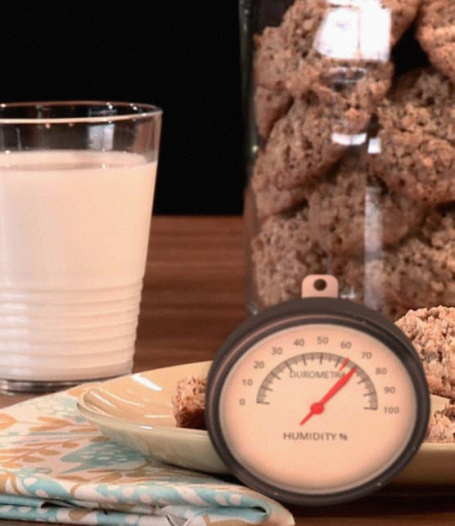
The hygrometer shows % 70
